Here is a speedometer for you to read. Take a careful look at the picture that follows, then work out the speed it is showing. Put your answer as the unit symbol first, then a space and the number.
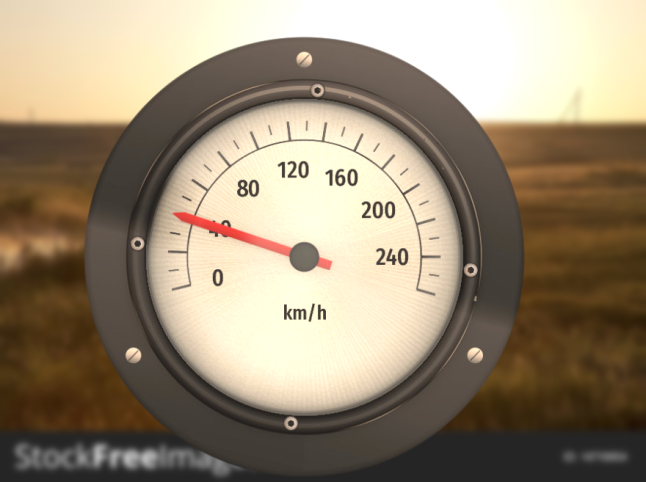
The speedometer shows km/h 40
